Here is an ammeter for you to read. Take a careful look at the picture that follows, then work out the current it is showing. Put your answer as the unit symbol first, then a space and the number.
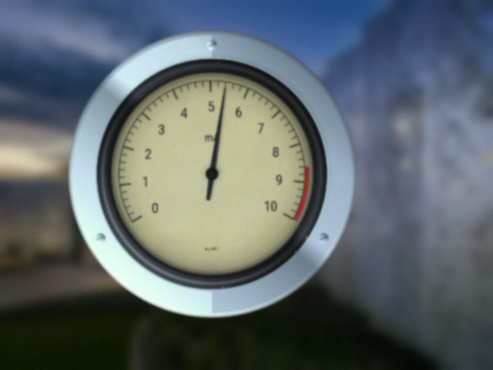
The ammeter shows mA 5.4
